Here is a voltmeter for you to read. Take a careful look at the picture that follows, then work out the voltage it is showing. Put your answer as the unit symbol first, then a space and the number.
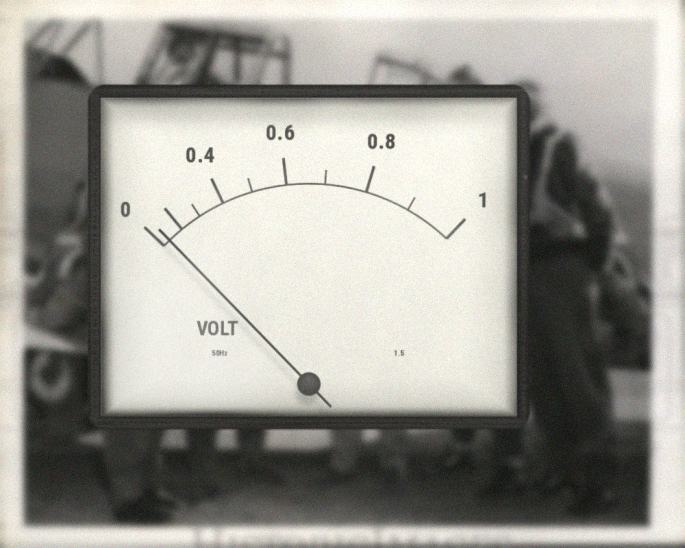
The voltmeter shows V 0.1
